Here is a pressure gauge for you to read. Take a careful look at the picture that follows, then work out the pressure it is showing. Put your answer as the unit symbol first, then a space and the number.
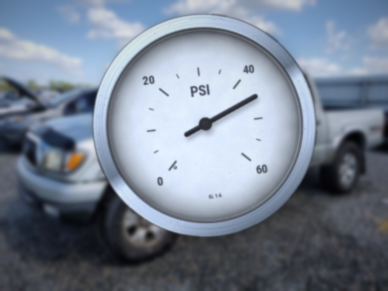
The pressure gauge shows psi 45
